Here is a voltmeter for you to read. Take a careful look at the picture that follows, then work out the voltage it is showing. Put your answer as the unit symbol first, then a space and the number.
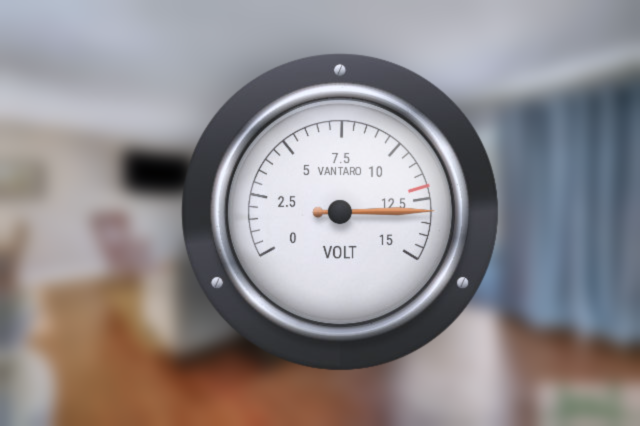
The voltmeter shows V 13
